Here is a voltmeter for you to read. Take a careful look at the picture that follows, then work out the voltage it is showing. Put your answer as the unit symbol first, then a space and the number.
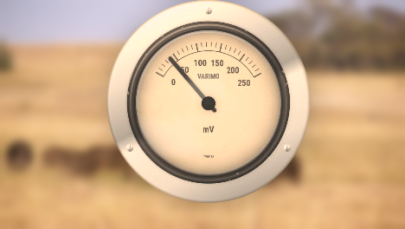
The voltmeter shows mV 40
